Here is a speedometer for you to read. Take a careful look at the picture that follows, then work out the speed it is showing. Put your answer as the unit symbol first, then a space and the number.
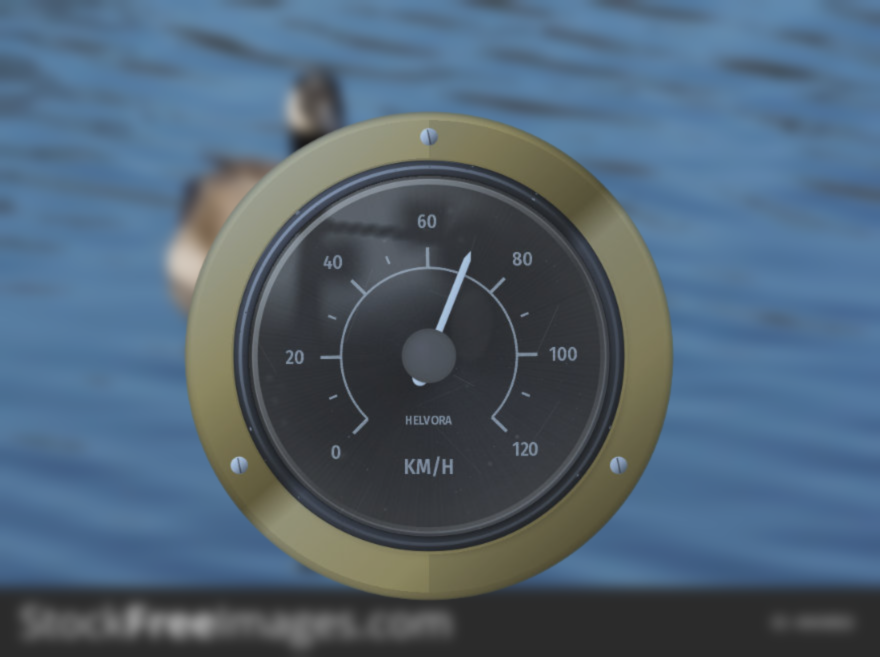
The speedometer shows km/h 70
